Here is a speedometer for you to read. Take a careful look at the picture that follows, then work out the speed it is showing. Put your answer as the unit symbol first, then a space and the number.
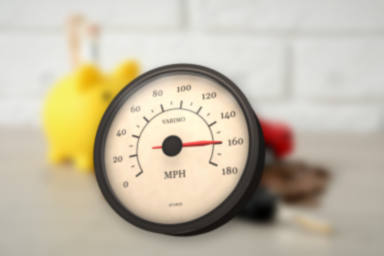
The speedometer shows mph 160
